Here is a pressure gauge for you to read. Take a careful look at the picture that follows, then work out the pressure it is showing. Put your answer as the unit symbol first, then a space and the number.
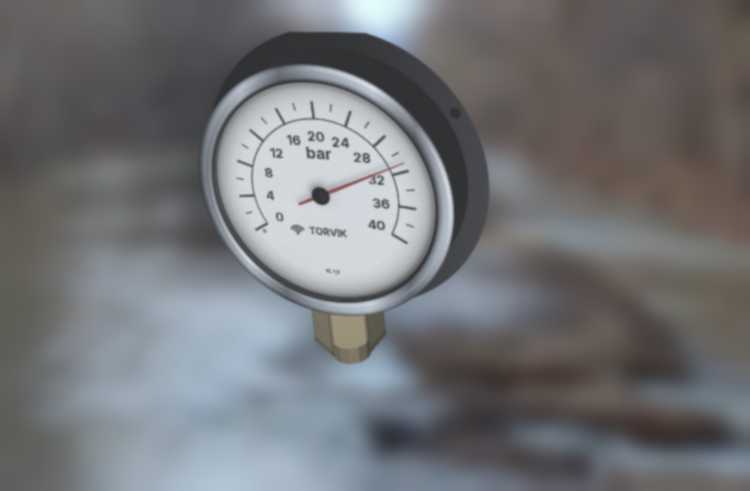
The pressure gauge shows bar 31
